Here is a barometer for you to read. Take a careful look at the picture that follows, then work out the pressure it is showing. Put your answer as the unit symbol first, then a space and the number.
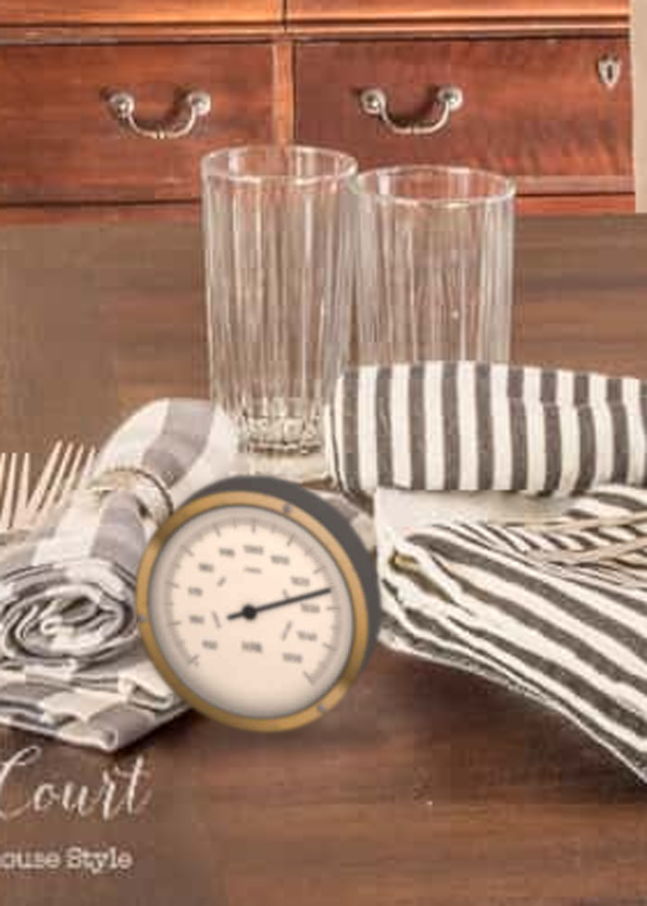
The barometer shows hPa 1025
